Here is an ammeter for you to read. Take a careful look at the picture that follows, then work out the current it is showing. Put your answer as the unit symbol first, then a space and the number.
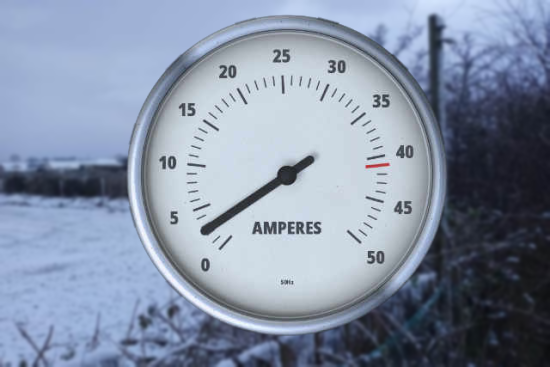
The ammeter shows A 2.5
